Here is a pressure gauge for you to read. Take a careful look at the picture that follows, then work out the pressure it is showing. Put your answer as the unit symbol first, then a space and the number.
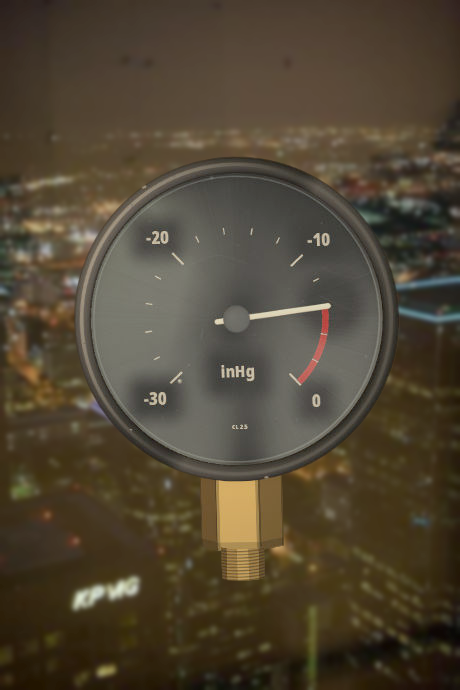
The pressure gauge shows inHg -6
